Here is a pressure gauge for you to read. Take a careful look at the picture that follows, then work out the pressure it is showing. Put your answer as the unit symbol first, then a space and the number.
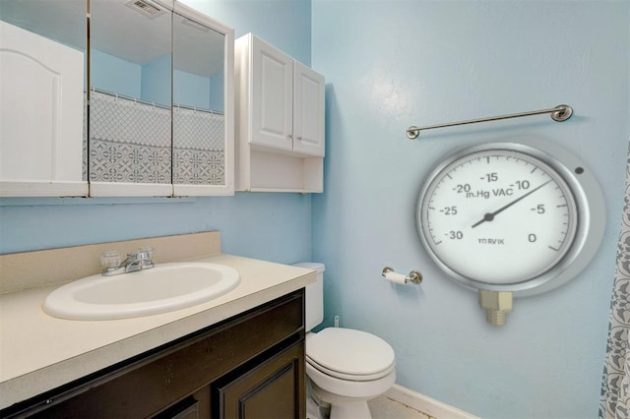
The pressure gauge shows inHg -8
